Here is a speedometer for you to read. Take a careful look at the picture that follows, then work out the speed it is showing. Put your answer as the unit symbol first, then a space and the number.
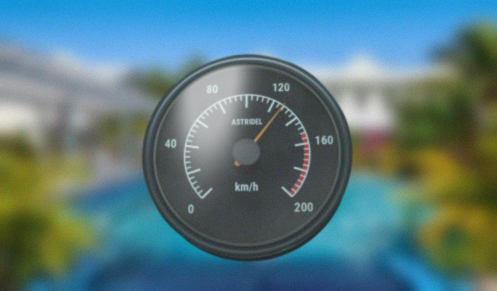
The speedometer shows km/h 128
